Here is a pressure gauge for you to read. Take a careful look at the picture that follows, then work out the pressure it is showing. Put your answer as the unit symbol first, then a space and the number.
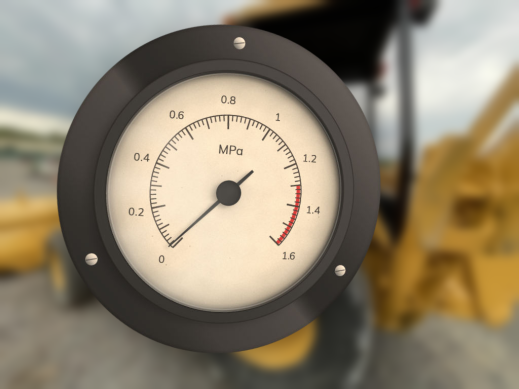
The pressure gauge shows MPa 0.02
